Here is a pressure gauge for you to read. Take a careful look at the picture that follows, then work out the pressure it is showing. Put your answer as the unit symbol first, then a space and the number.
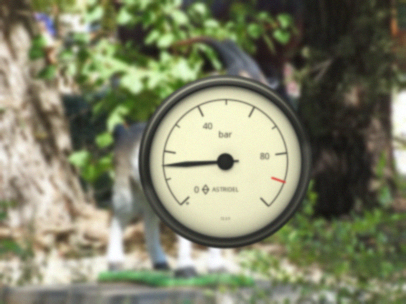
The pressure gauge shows bar 15
